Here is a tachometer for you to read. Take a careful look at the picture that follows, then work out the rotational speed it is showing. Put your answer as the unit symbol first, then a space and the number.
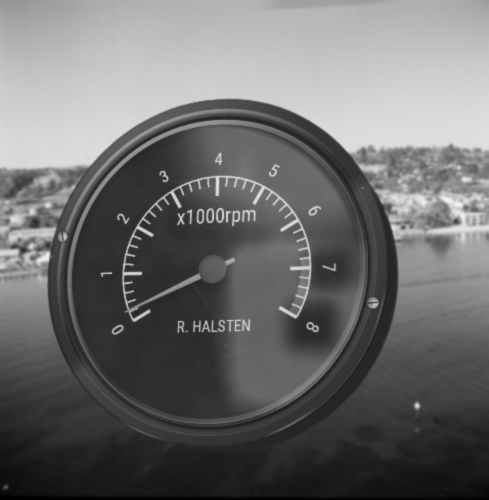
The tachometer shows rpm 200
